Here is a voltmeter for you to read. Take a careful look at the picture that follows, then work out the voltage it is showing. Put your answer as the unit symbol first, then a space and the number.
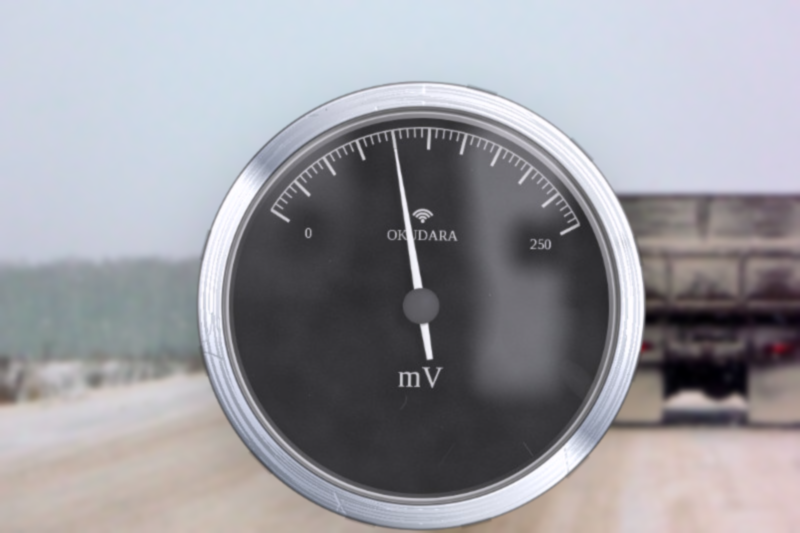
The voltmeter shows mV 100
